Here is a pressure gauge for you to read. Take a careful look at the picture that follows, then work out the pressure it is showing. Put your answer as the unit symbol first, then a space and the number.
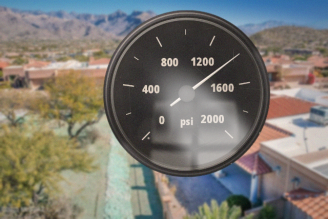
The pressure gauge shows psi 1400
